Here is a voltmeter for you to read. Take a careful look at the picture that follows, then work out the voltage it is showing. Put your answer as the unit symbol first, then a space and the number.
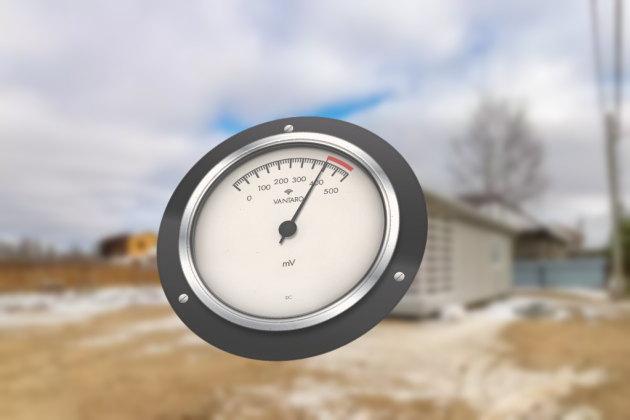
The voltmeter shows mV 400
